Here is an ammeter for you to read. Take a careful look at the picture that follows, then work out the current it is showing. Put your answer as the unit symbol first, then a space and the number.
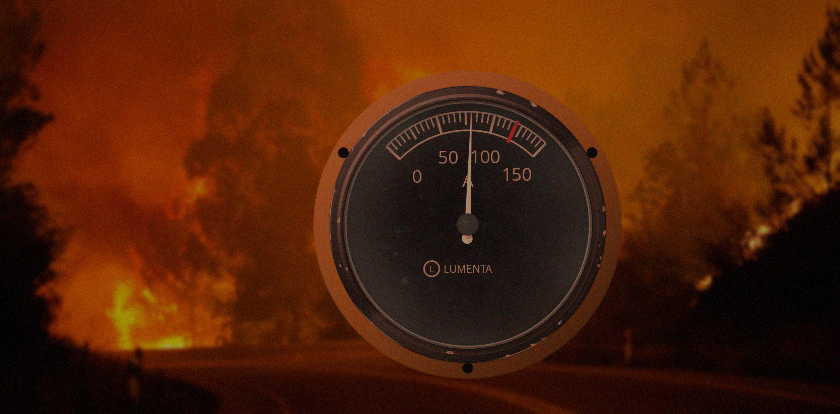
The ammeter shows A 80
